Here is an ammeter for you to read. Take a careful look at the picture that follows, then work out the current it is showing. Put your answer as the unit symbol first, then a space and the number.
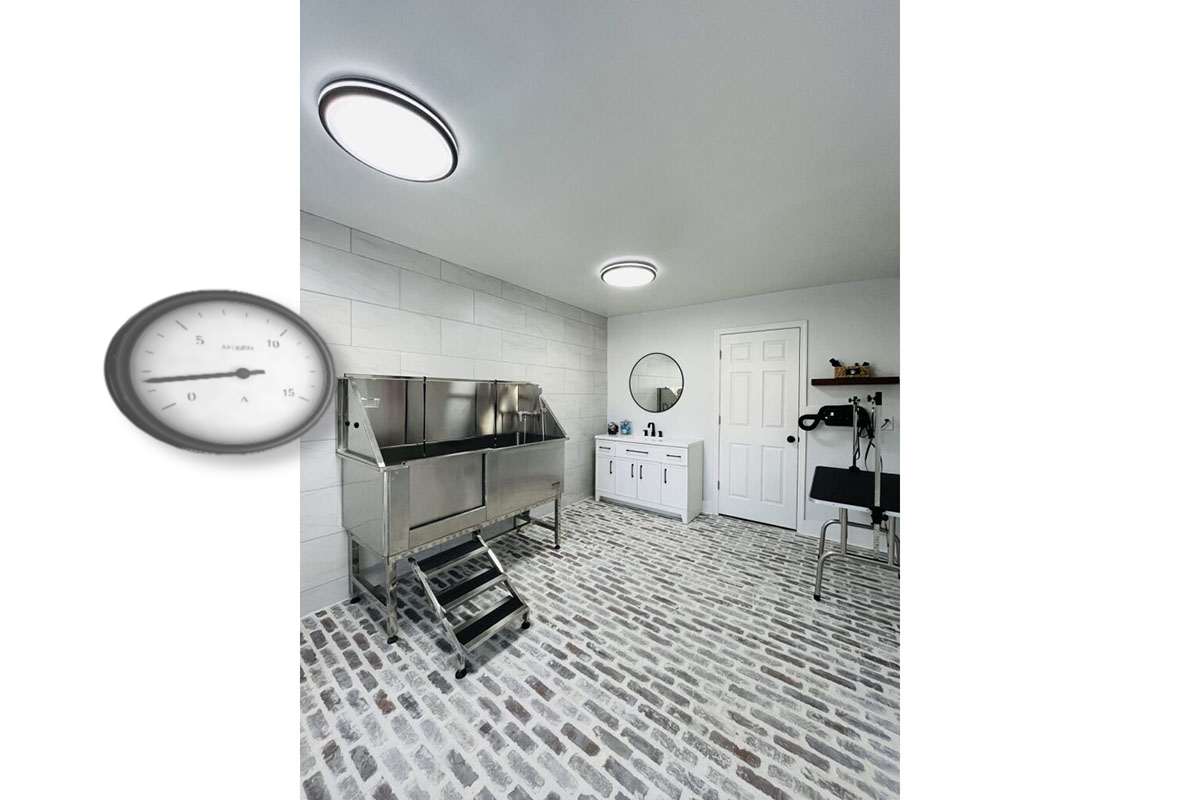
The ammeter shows A 1.5
